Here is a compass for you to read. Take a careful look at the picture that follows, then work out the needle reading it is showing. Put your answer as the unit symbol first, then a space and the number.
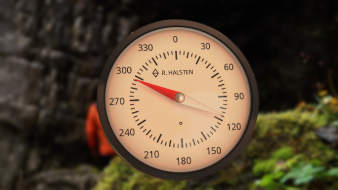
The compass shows ° 295
